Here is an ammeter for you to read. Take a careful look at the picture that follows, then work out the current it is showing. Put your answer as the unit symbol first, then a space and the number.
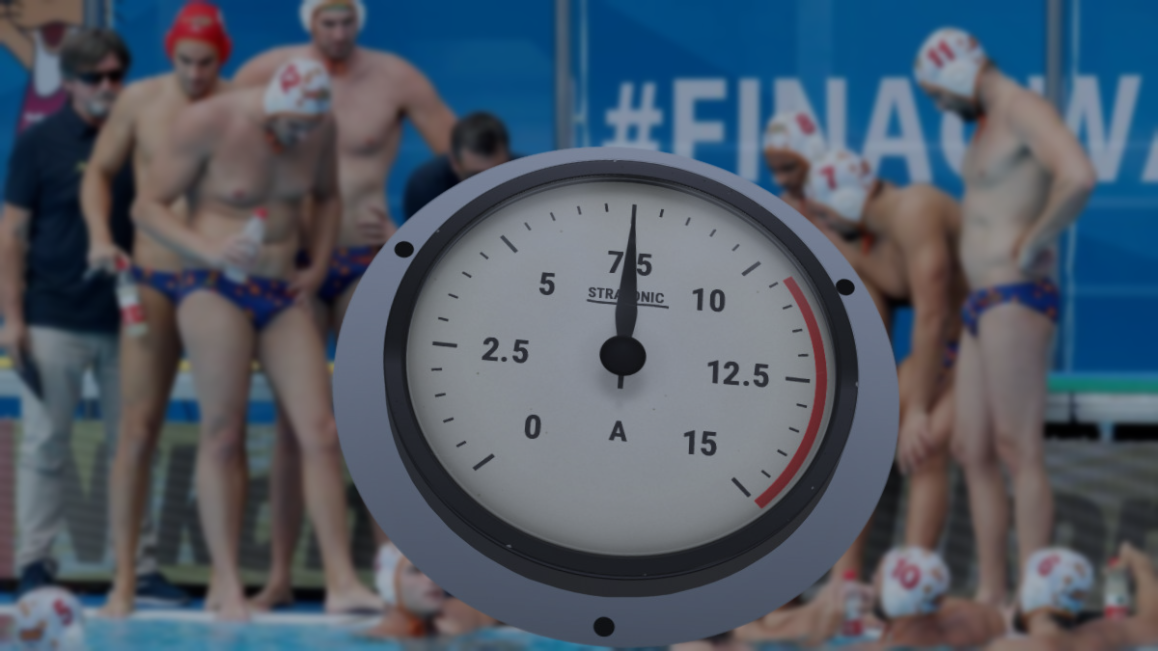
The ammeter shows A 7.5
